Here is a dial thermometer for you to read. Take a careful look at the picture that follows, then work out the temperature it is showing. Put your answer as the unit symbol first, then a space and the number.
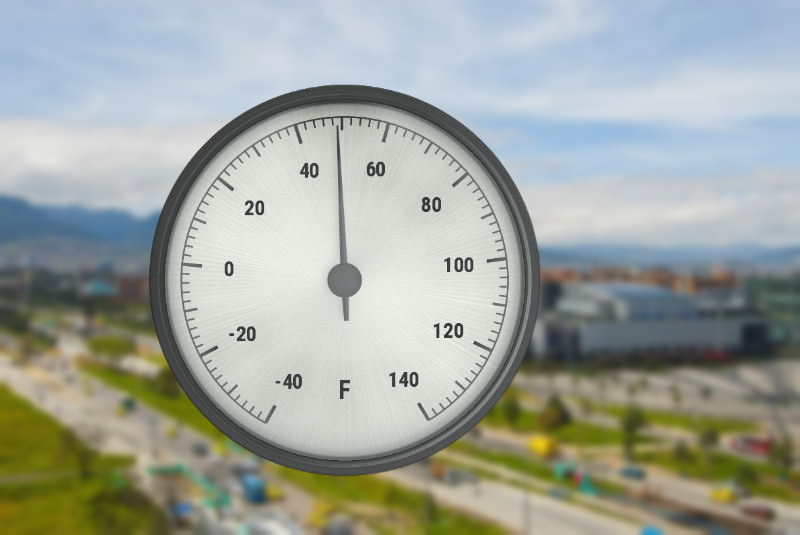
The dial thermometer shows °F 49
